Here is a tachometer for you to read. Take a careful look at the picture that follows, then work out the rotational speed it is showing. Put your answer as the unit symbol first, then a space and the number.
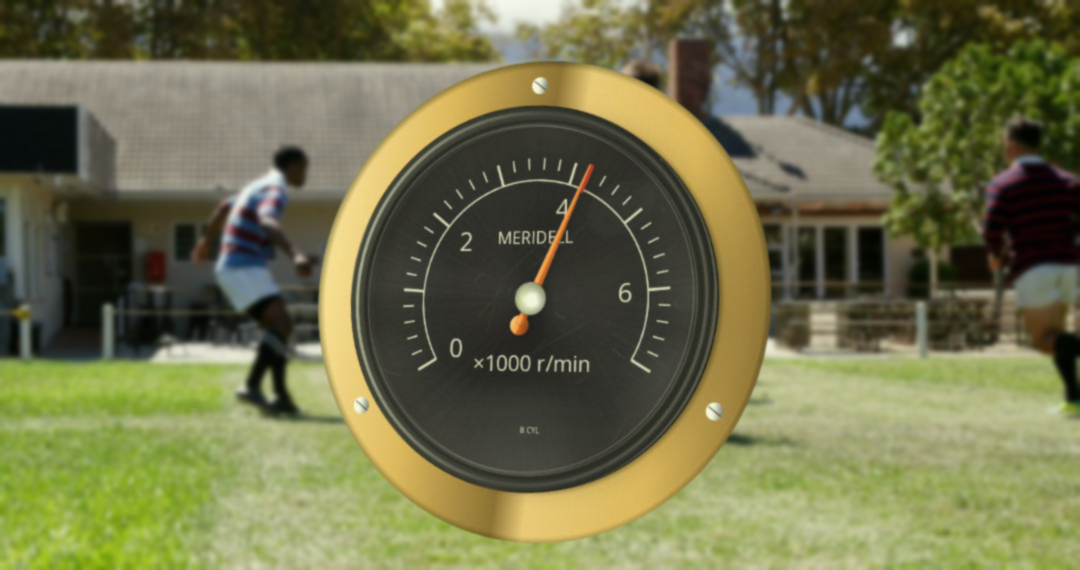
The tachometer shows rpm 4200
